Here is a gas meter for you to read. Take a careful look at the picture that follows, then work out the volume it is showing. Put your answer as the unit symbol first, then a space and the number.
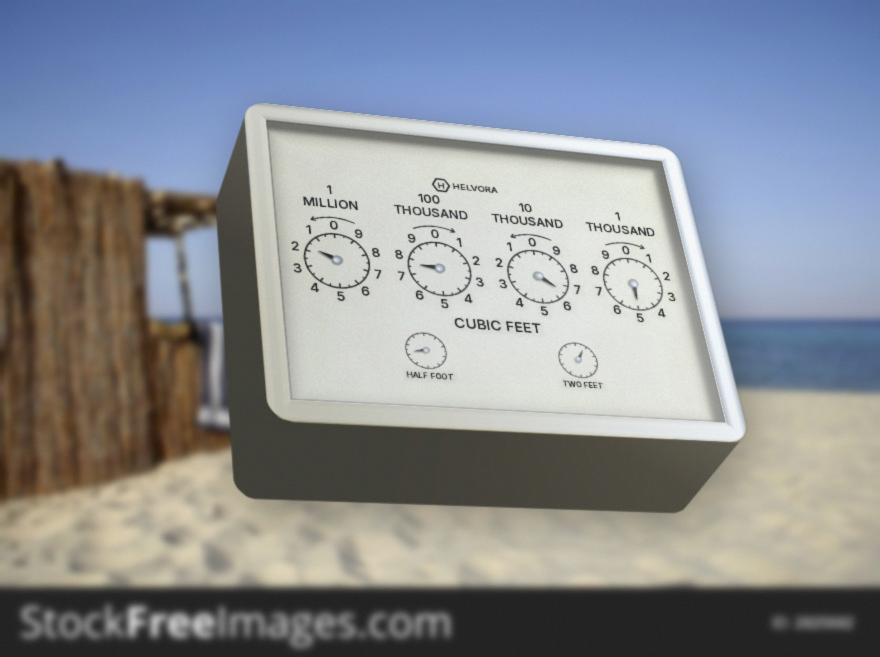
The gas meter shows ft³ 176500
